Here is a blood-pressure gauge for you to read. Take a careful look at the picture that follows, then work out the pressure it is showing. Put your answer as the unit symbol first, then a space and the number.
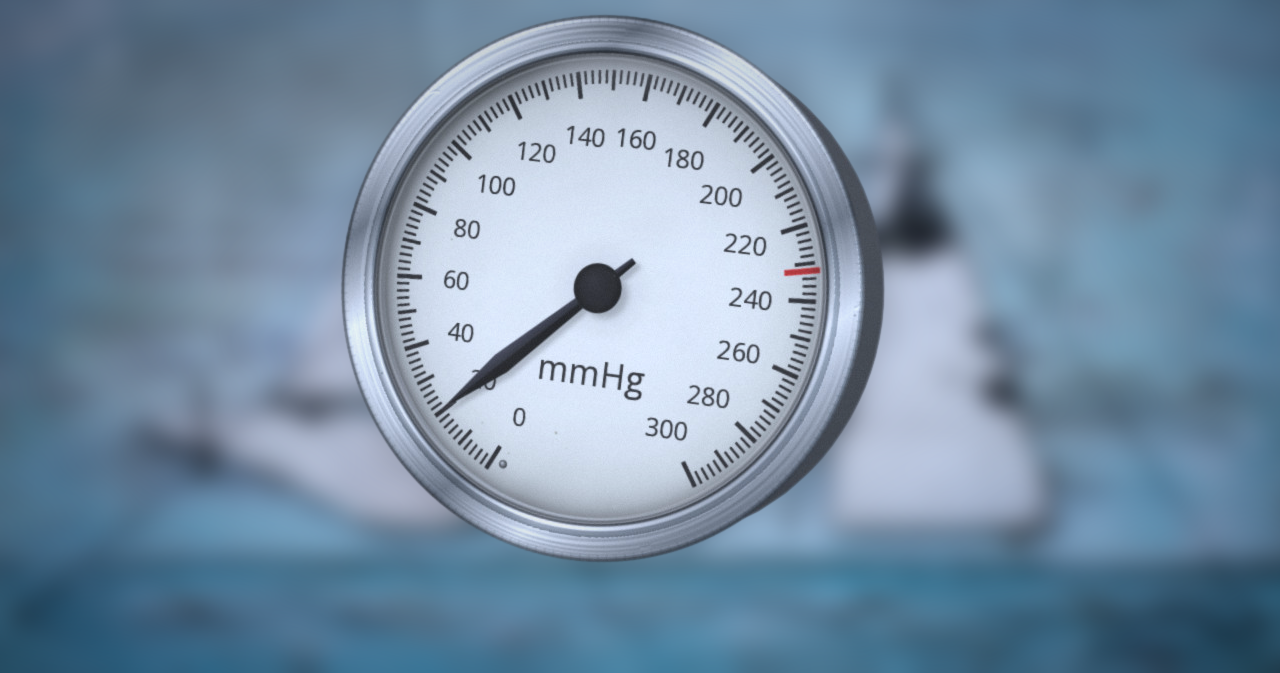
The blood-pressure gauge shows mmHg 20
